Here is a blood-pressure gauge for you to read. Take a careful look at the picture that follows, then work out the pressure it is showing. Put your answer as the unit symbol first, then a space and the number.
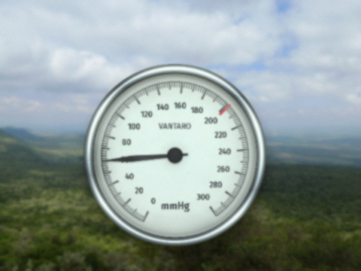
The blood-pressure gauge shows mmHg 60
